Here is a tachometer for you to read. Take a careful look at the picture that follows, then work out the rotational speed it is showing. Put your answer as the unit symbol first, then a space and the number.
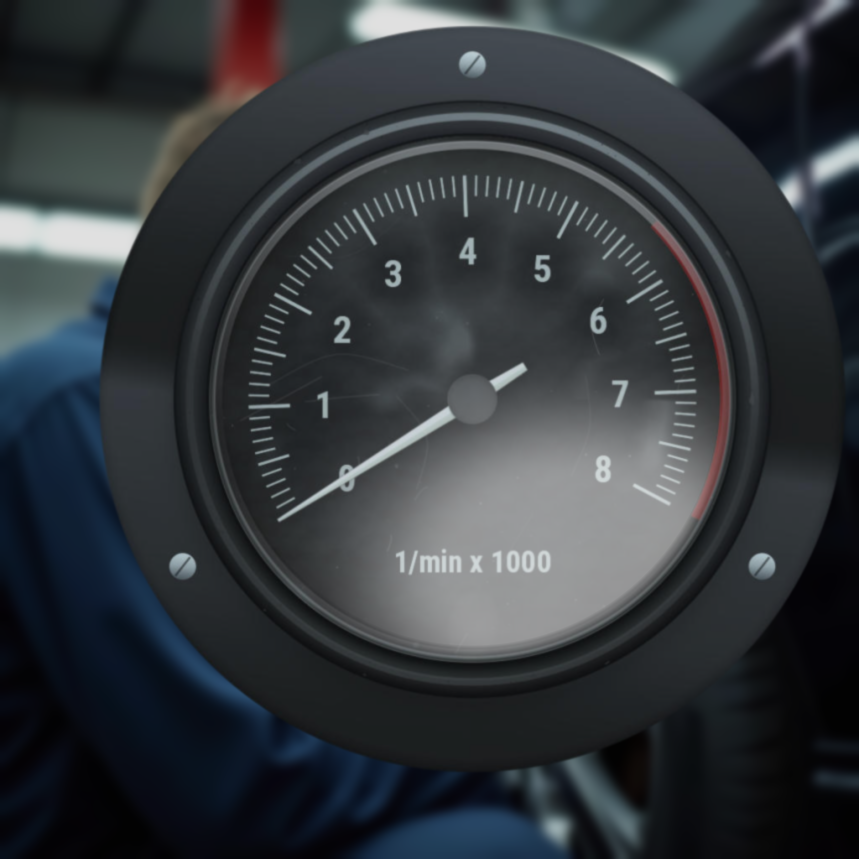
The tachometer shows rpm 0
